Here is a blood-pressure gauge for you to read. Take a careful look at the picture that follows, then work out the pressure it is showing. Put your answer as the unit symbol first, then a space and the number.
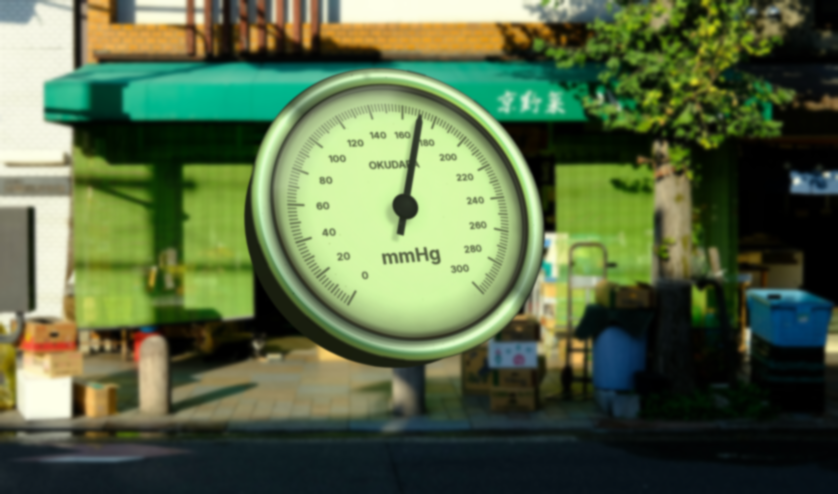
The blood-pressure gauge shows mmHg 170
